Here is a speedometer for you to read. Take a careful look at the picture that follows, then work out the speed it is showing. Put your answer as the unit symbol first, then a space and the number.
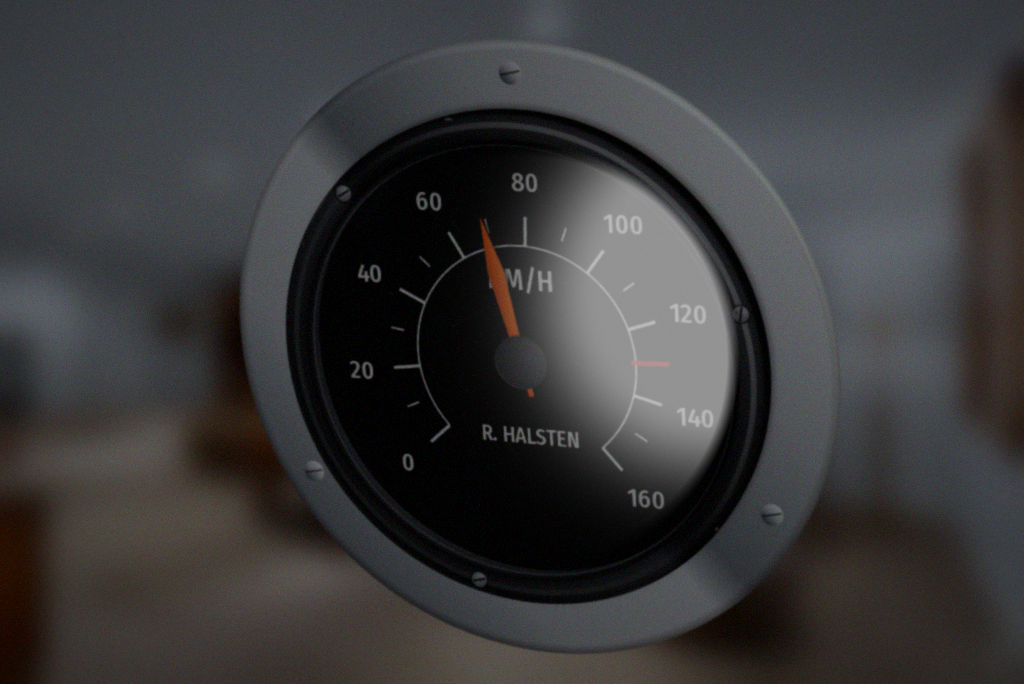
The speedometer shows km/h 70
